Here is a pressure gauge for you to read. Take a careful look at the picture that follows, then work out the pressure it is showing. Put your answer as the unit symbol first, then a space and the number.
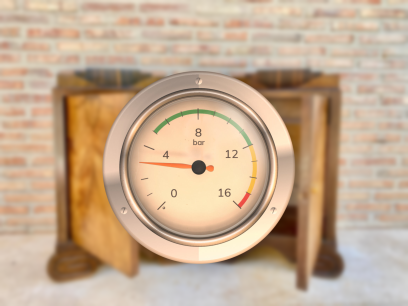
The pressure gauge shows bar 3
